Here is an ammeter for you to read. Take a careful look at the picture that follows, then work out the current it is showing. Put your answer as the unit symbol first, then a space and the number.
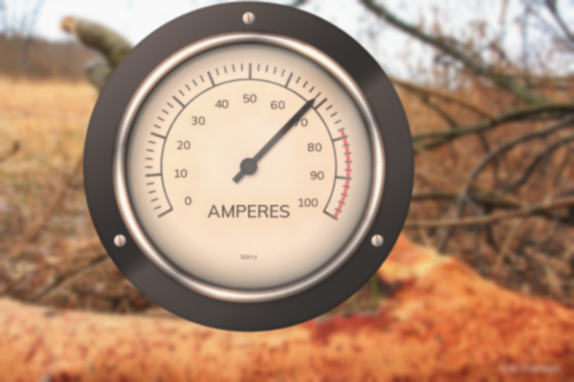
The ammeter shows A 68
